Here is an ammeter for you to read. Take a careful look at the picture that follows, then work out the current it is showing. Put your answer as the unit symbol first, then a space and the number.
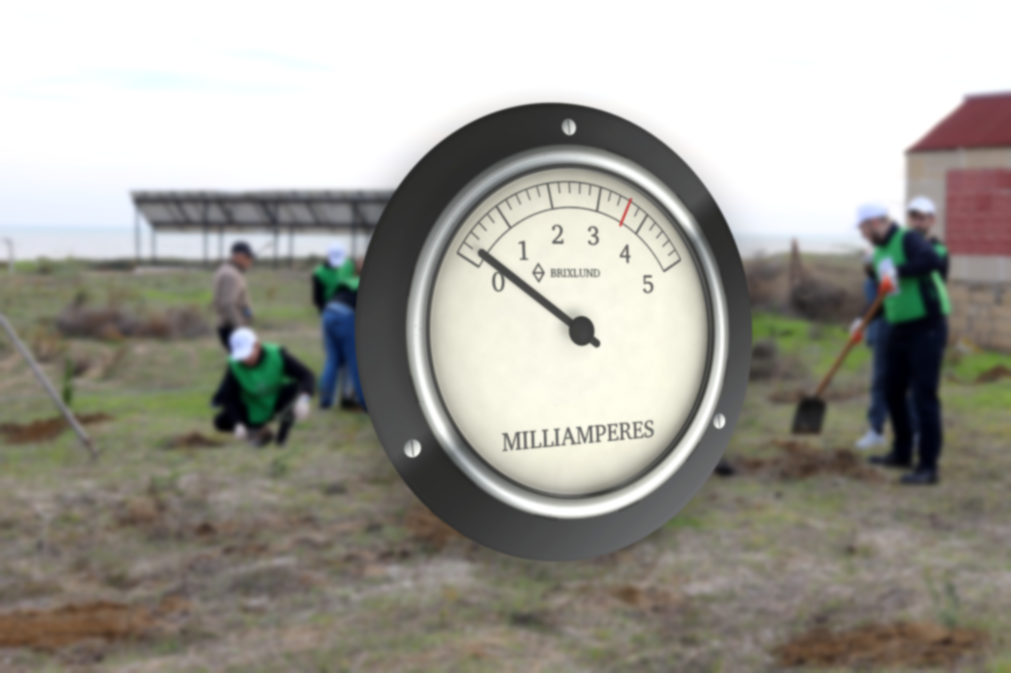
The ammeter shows mA 0.2
